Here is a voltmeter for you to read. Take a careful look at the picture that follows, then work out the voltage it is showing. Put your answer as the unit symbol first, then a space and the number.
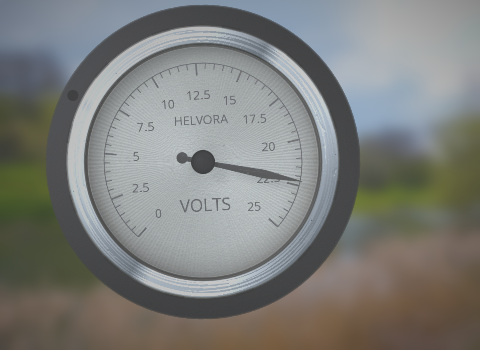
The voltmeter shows V 22.25
